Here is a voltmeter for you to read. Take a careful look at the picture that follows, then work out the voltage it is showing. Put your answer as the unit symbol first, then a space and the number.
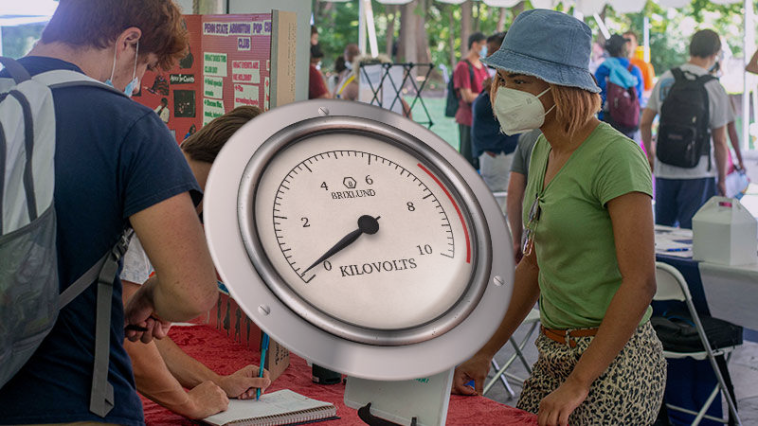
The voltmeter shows kV 0.2
